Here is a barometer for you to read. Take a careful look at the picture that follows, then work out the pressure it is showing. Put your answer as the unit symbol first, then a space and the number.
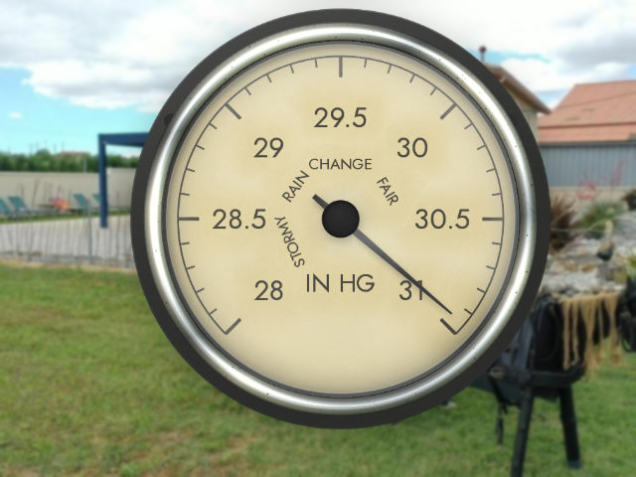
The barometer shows inHg 30.95
